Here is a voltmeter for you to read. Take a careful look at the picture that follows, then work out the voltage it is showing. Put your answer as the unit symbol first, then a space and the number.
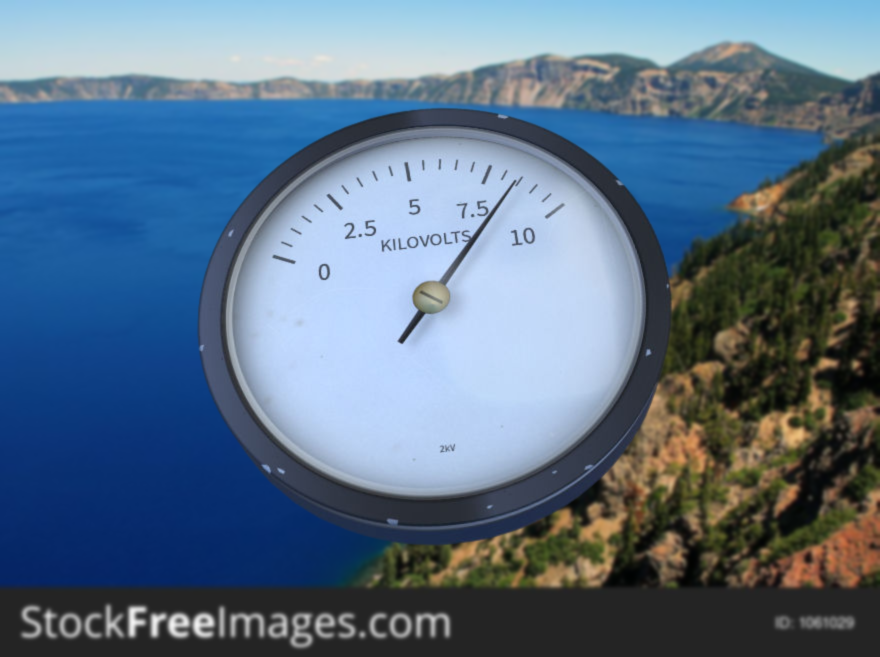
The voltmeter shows kV 8.5
